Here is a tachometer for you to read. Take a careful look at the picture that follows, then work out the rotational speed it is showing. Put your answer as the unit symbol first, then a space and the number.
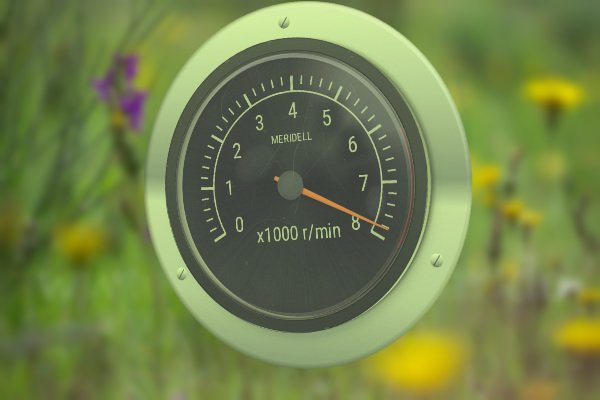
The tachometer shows rpm 7800
